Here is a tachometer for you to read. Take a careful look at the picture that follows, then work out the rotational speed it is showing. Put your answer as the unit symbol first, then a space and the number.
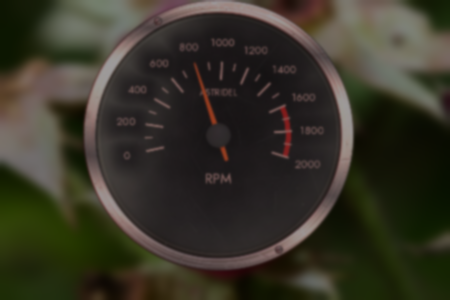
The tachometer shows rpm 800
